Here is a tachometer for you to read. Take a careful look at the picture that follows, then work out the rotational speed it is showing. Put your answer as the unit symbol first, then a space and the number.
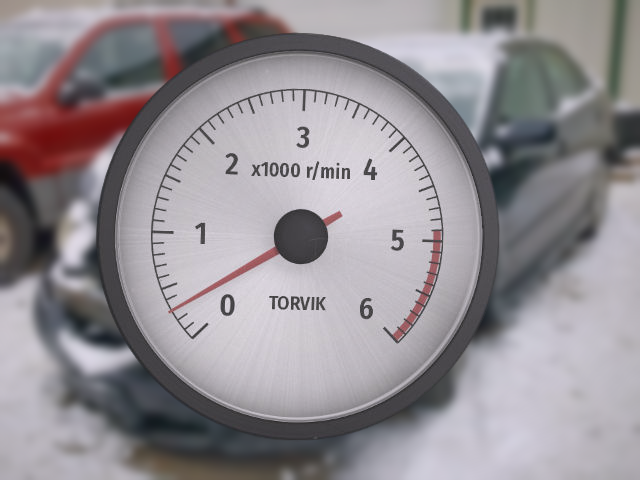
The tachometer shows rpm 300
